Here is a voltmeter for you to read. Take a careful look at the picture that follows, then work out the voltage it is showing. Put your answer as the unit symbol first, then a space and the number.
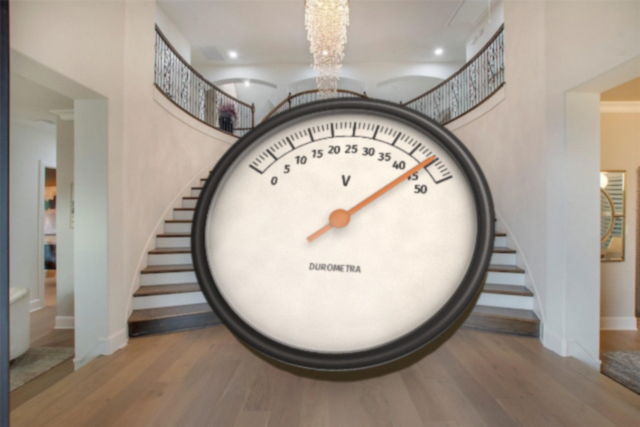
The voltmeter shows V 45
